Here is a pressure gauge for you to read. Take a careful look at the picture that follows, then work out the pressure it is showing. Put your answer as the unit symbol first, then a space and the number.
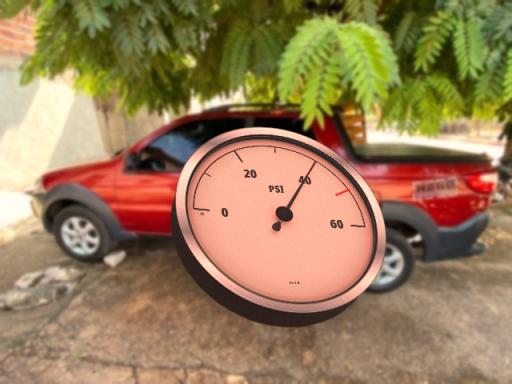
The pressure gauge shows psi 40
